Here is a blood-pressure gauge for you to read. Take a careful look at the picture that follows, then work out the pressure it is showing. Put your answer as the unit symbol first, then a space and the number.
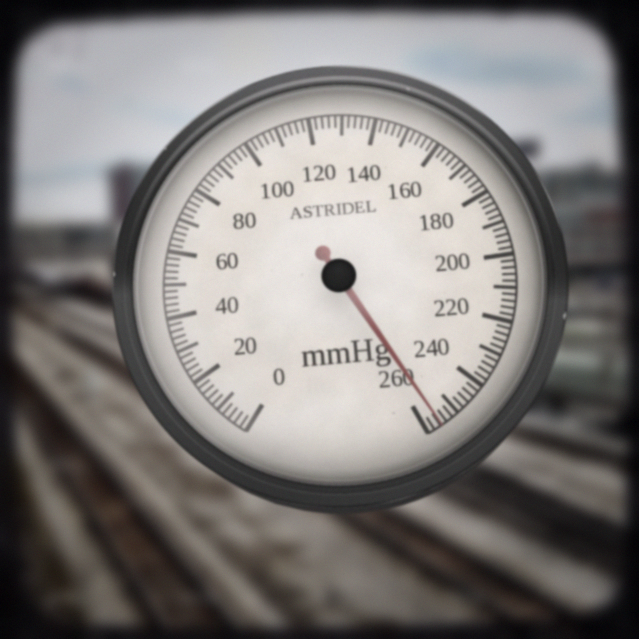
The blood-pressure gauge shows mmHg 256
